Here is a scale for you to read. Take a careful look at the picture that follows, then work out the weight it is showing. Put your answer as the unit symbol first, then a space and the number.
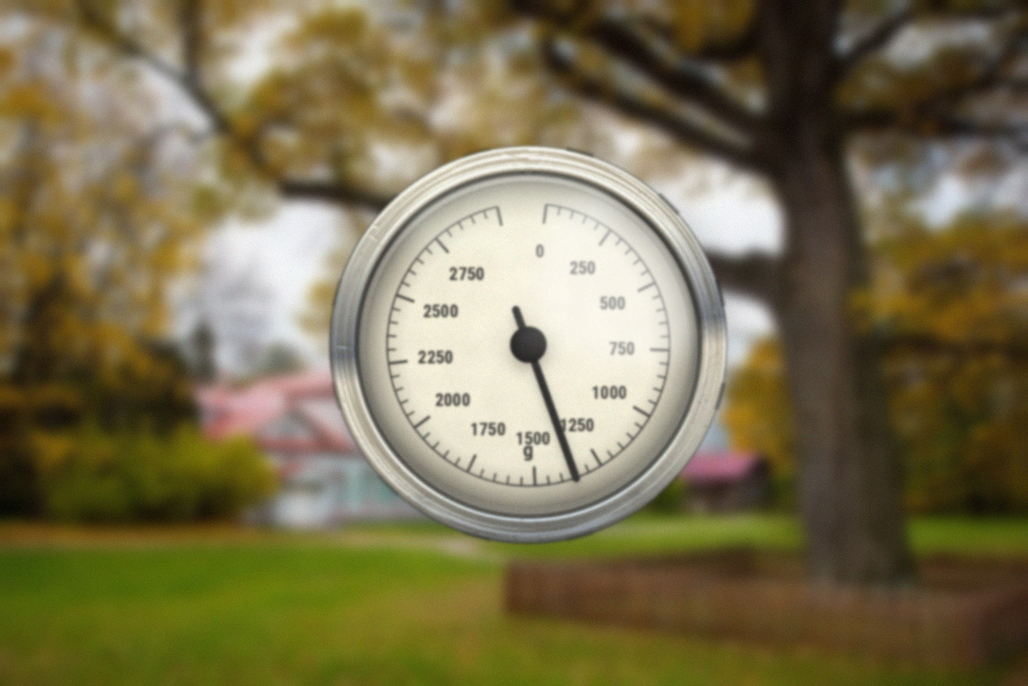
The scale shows g 1350
